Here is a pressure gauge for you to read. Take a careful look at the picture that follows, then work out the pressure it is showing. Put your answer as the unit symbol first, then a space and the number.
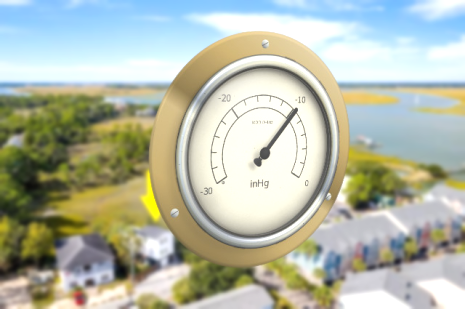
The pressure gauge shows inHg -10
